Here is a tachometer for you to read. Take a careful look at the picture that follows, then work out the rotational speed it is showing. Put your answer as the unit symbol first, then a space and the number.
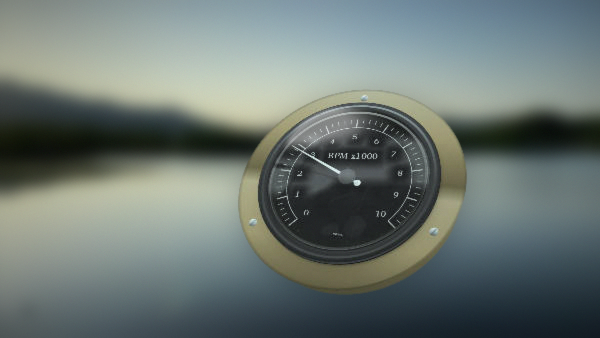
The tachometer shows rpm 2800
